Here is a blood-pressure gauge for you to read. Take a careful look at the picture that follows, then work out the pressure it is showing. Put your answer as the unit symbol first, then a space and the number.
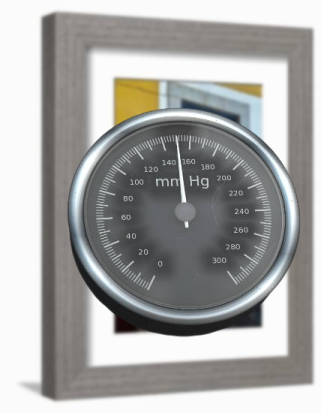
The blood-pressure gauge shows mmHg 150
